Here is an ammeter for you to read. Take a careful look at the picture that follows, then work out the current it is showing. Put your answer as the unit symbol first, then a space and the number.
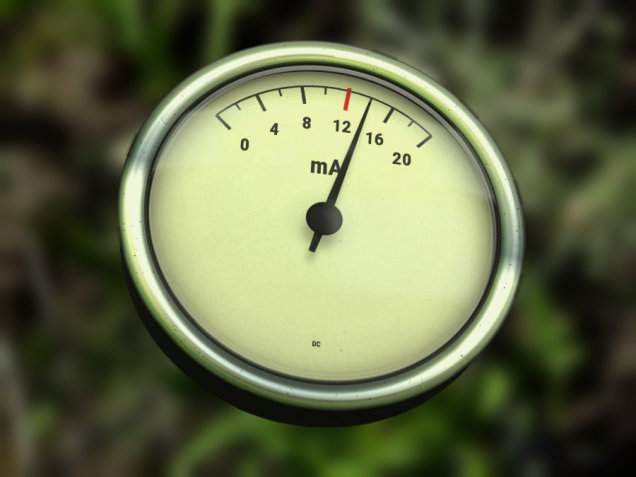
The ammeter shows mA 14
